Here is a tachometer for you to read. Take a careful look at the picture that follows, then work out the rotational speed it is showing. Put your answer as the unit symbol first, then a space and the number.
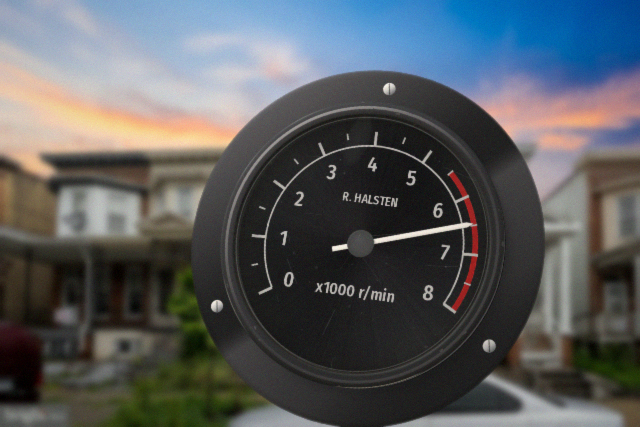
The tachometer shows rpm 6500
